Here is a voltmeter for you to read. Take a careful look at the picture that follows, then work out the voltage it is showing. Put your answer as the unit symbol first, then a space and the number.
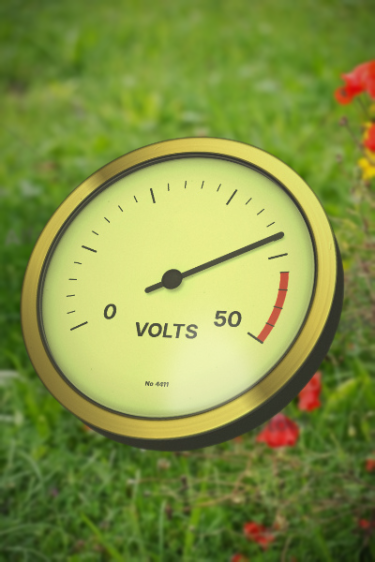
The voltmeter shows V 38
